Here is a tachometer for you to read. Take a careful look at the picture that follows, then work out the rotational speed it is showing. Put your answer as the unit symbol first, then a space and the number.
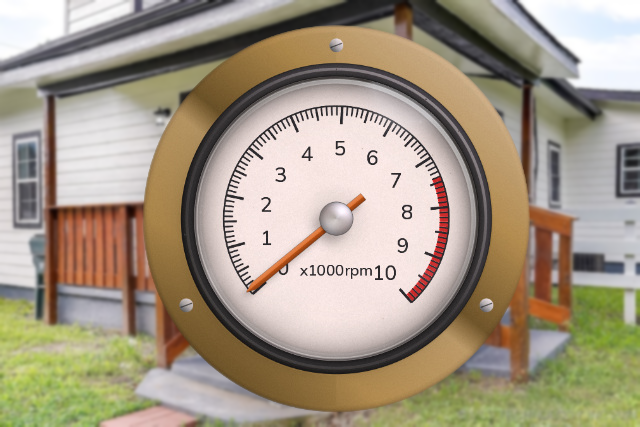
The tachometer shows rpm 100
